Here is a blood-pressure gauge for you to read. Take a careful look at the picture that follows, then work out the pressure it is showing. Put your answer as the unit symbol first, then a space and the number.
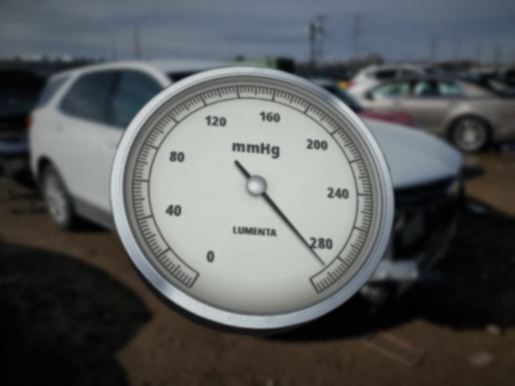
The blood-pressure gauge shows mmHg 290
